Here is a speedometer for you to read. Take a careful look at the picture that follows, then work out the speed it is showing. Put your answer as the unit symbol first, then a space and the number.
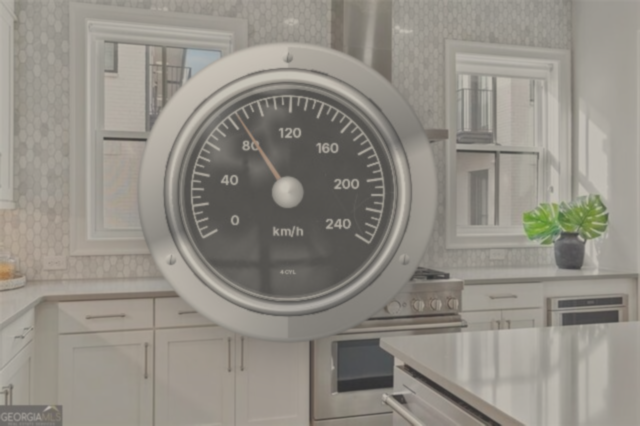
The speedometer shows km/h 85
